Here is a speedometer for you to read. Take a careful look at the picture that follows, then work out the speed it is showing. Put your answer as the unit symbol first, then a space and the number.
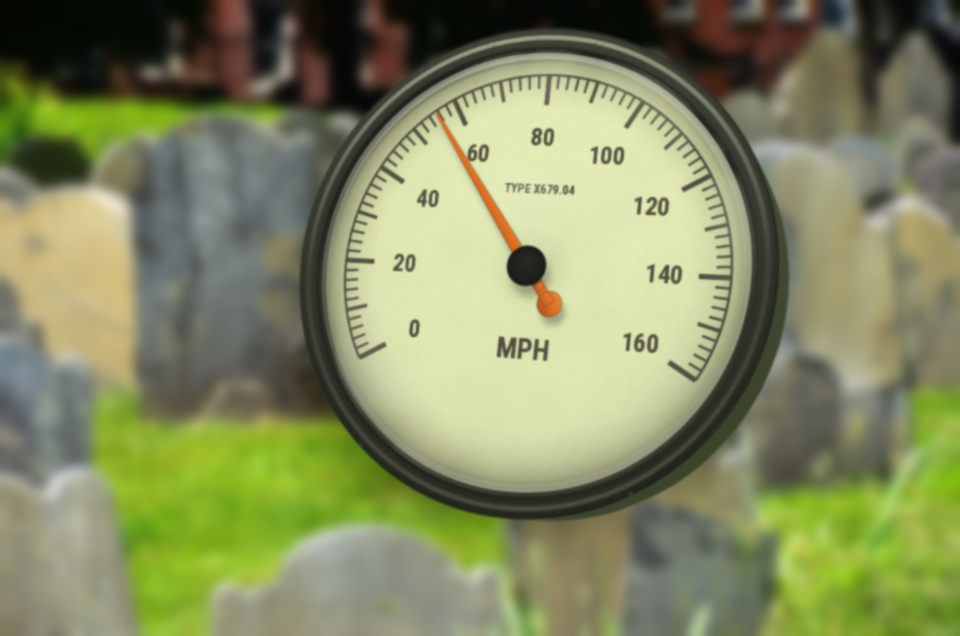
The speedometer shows mph 56
